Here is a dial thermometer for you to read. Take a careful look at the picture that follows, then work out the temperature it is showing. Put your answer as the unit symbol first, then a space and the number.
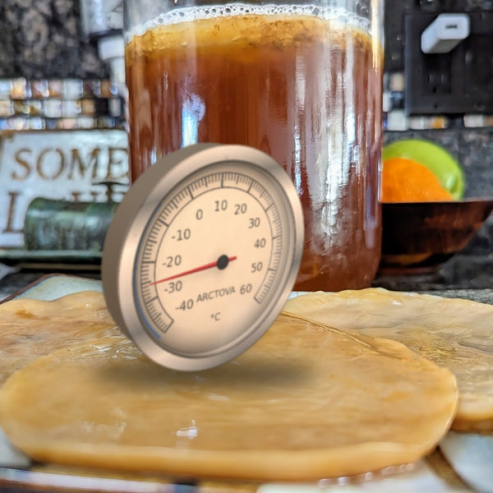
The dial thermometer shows °C -25
